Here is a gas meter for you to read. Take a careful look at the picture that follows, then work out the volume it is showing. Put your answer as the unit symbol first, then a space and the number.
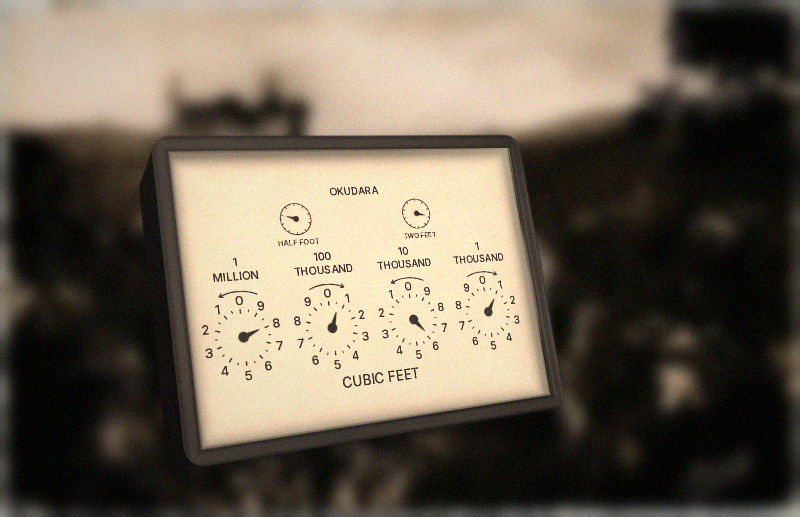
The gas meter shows ft³ 806100
